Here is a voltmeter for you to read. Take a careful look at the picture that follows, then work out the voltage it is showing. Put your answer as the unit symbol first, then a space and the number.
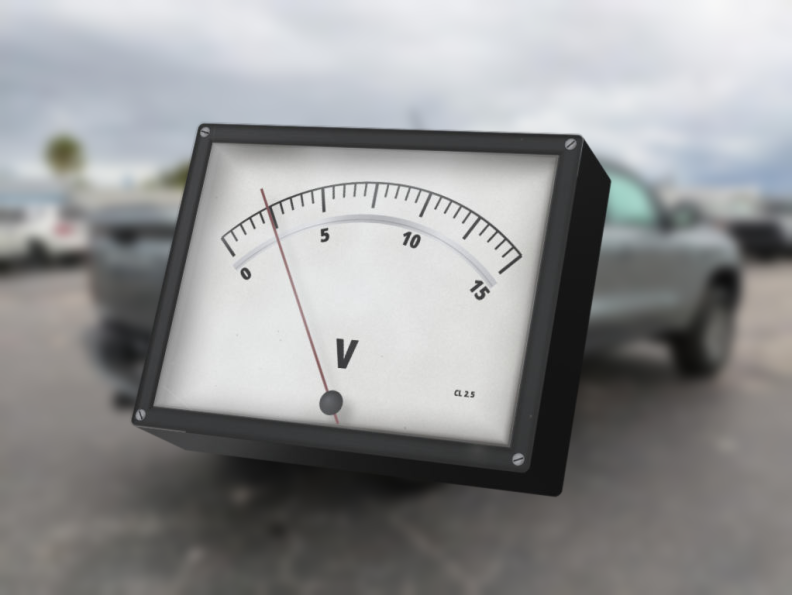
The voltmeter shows V 2.5
